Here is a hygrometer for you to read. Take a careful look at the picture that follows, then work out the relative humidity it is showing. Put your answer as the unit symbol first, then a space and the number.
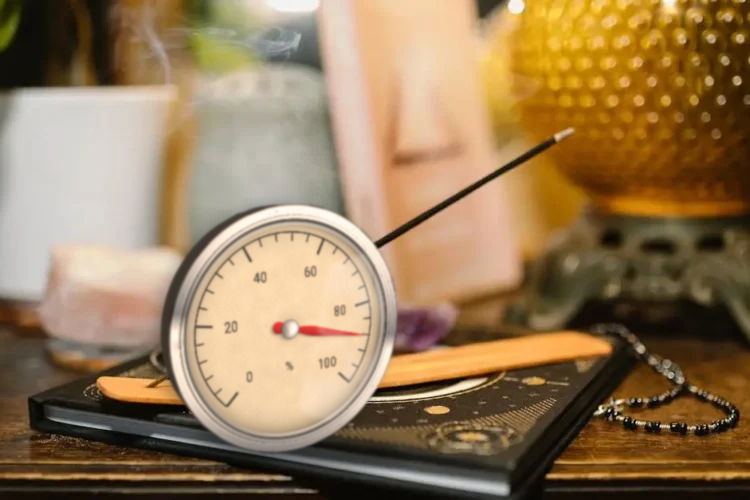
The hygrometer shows % 88
